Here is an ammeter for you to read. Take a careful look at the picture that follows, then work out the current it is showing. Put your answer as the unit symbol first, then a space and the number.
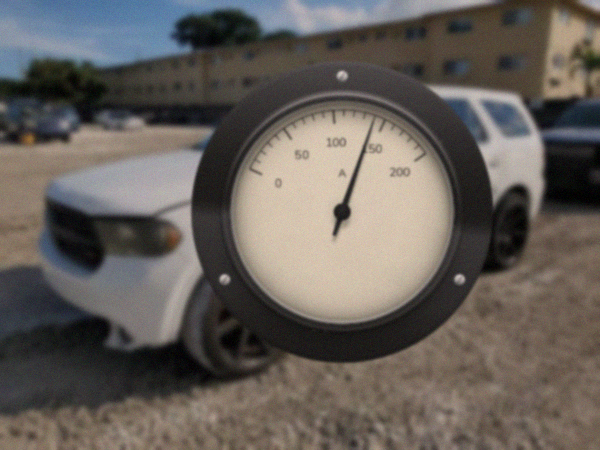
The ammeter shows A 140
